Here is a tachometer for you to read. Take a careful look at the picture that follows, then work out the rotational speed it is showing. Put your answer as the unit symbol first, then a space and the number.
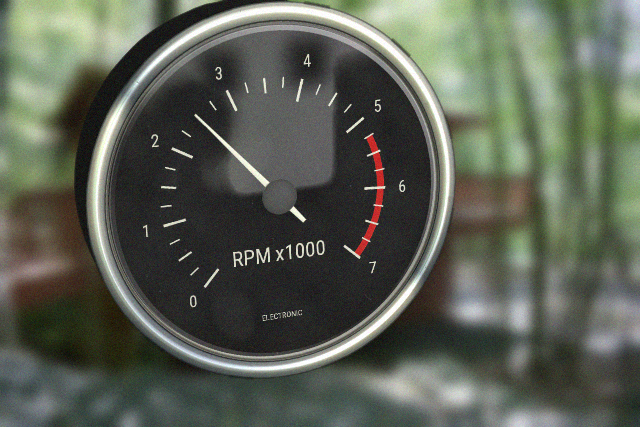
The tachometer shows rpm 2500
